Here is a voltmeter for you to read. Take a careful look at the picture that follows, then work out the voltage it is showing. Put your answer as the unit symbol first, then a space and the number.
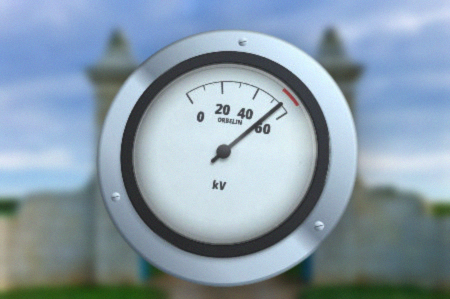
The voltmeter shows kV 55
